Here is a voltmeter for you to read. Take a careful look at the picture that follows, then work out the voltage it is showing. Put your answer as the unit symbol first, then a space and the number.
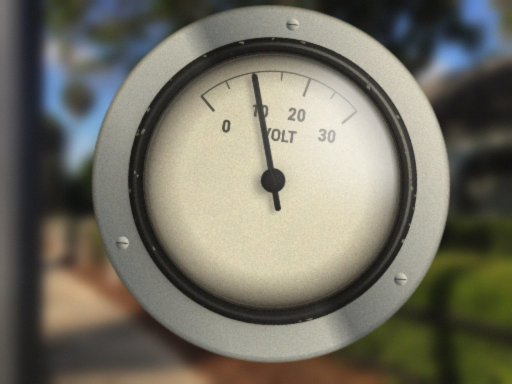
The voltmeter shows V 10
